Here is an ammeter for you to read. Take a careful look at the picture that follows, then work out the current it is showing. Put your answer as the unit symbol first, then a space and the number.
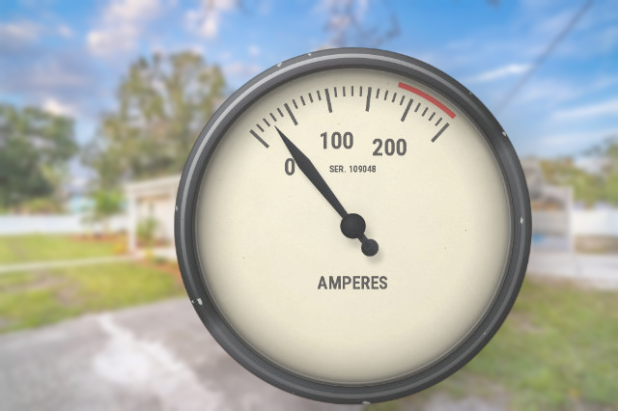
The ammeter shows A 25
